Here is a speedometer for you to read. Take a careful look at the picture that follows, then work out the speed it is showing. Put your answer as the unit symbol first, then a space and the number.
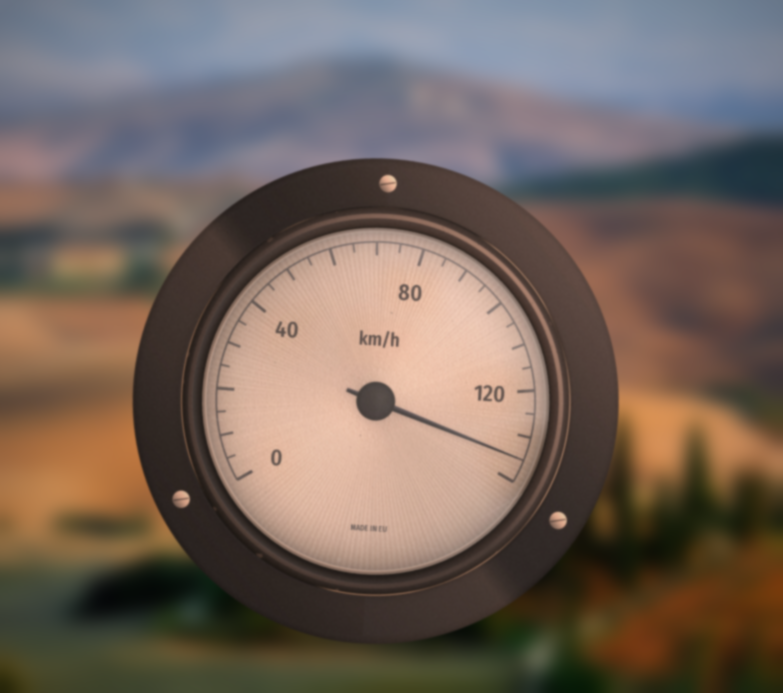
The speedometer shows km/h 135
